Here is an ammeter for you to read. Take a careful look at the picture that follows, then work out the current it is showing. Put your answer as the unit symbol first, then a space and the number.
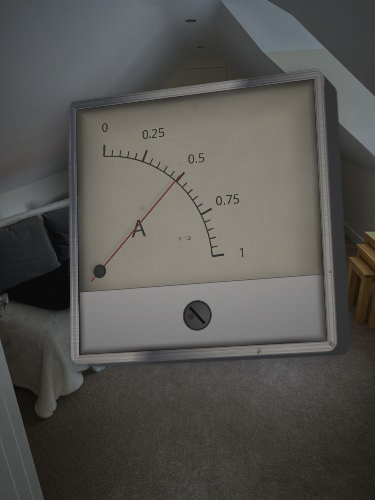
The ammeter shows A 0.5
